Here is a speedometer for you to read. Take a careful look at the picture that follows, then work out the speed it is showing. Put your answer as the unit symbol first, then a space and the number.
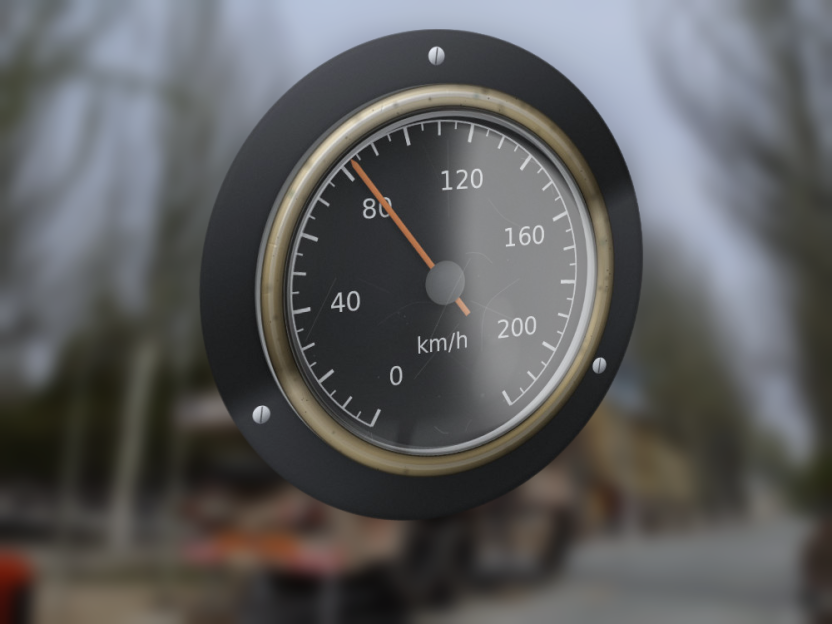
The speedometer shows km/h 82.5
